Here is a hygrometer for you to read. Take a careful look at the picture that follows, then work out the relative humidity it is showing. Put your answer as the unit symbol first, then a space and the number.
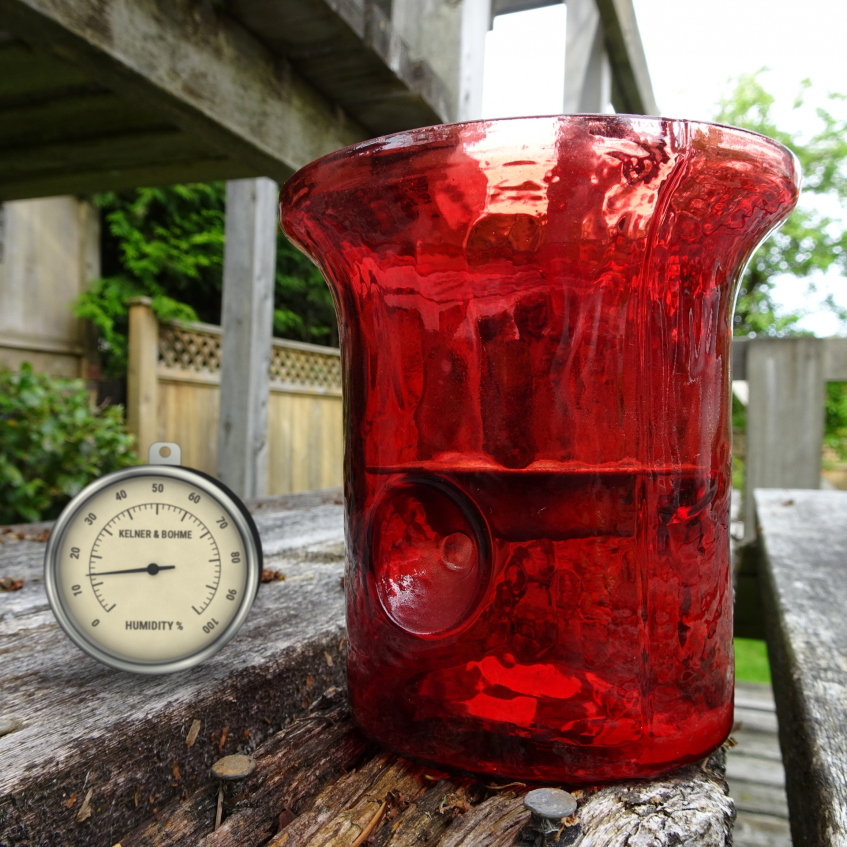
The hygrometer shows % 14
